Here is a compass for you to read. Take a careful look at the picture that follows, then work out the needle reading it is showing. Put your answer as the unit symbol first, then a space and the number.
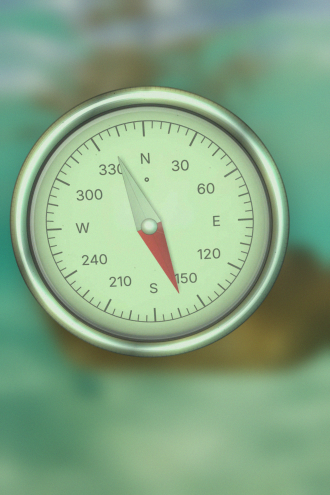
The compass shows ° 160
